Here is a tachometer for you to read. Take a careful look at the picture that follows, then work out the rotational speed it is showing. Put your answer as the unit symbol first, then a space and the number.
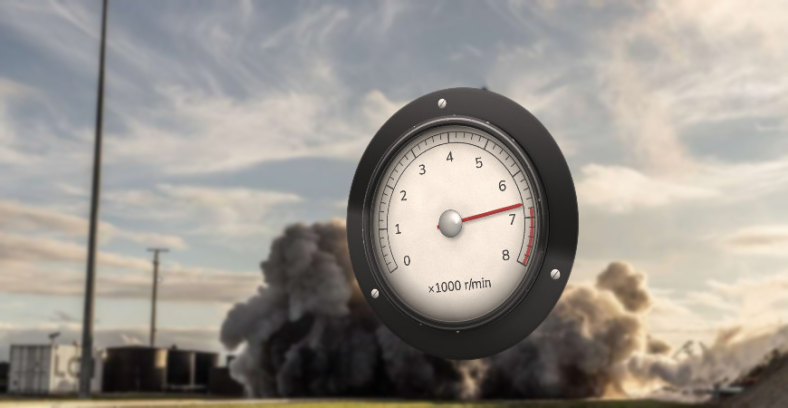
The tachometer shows rpm 6700
